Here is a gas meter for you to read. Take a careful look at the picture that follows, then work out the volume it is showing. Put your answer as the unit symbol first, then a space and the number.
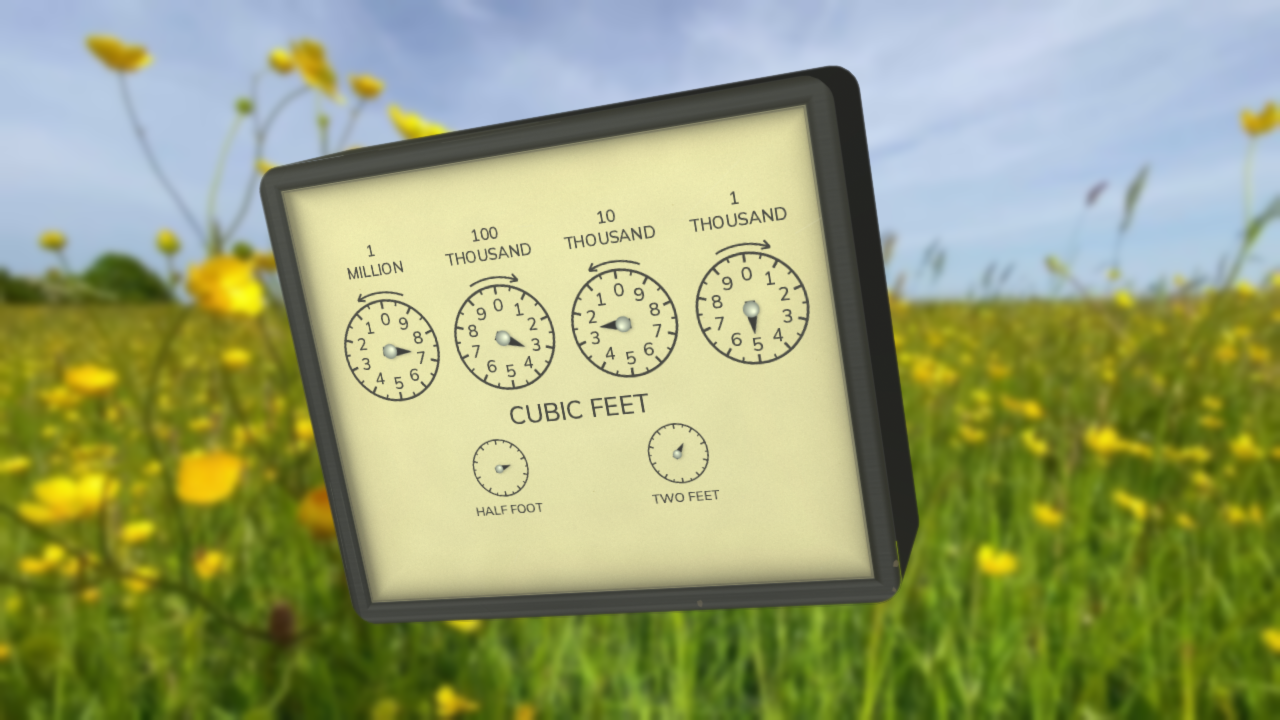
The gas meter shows ft³ 732500
